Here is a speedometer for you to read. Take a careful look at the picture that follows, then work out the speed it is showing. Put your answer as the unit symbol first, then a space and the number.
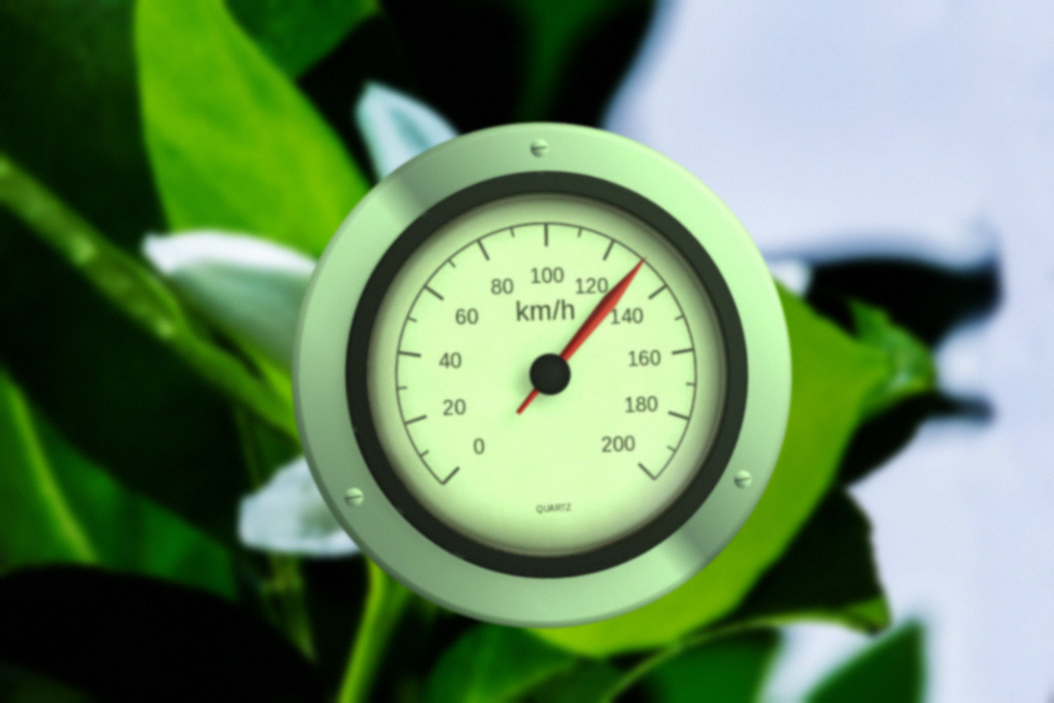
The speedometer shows km/h 130
